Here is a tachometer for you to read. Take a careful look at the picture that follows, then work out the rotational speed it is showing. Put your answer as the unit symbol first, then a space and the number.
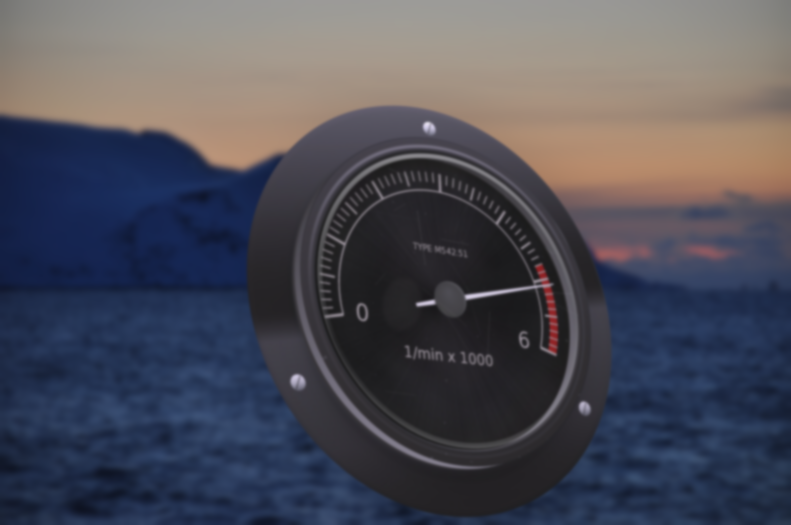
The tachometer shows rpm 5100
